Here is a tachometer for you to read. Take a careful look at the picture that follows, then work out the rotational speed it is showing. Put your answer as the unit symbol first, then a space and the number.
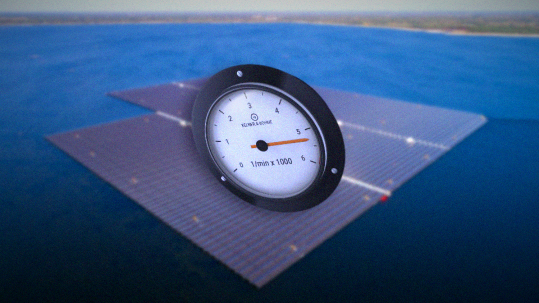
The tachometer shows rpm 5250
